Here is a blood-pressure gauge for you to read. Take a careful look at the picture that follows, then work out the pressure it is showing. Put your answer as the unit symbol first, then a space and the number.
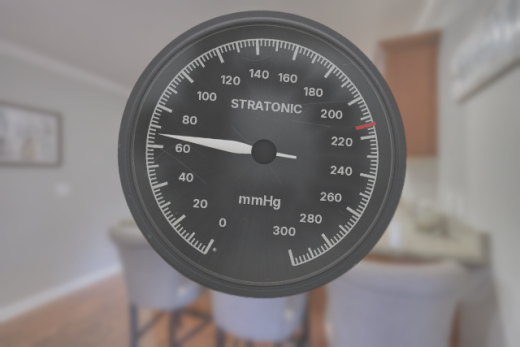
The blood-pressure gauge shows mmHg 66
